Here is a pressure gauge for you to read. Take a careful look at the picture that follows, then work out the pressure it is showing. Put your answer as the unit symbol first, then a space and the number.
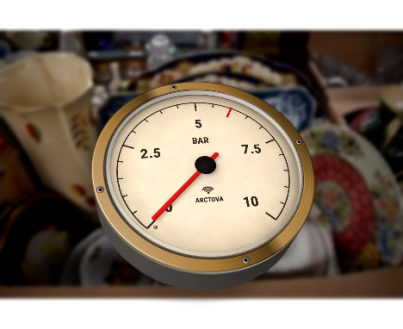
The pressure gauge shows bar 0
